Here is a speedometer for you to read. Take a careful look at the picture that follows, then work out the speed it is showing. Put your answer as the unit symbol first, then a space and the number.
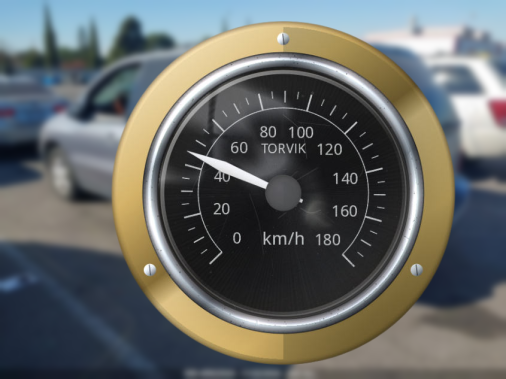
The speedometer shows km/h 45
